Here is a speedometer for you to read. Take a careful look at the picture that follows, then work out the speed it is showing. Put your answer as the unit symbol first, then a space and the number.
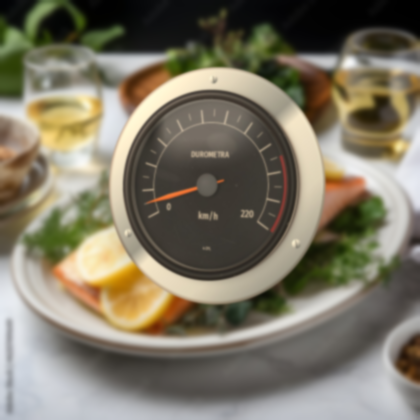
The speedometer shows km/h 10
